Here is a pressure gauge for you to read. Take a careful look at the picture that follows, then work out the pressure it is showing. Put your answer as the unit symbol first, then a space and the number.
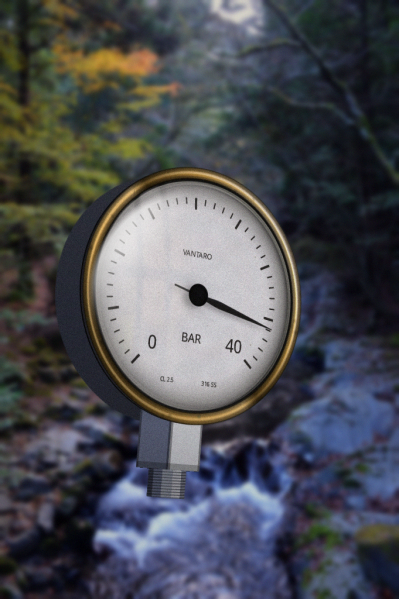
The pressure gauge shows bar 36
